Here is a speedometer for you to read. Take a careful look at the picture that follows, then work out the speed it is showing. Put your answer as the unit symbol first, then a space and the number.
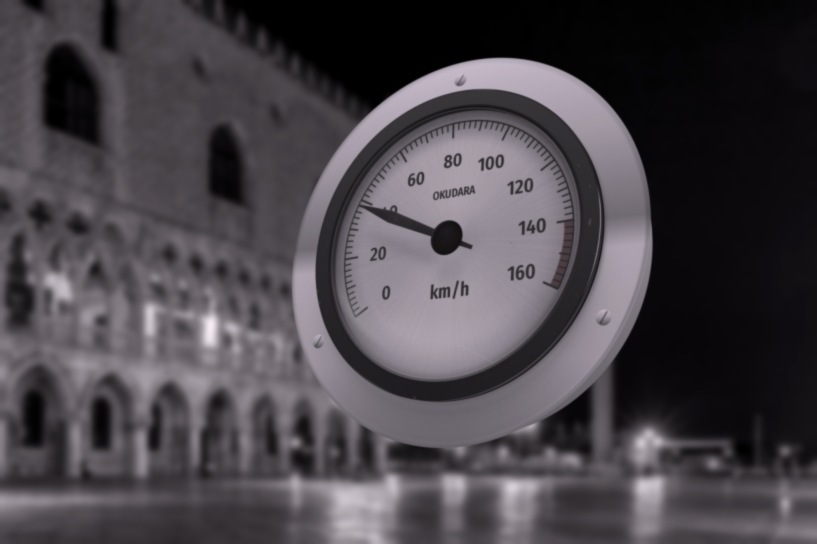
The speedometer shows km/h 38
